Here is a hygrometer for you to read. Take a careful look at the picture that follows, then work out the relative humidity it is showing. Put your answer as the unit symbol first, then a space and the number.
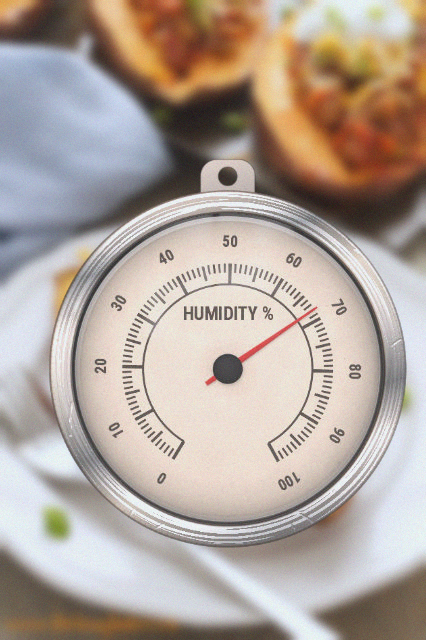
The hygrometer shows % 68
